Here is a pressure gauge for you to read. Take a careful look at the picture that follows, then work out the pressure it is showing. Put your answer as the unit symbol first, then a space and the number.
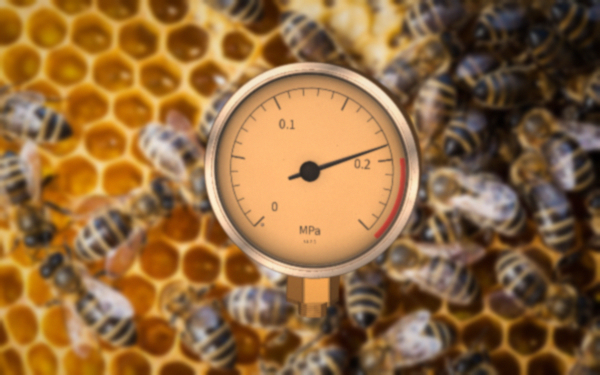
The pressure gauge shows MPa 0.19
